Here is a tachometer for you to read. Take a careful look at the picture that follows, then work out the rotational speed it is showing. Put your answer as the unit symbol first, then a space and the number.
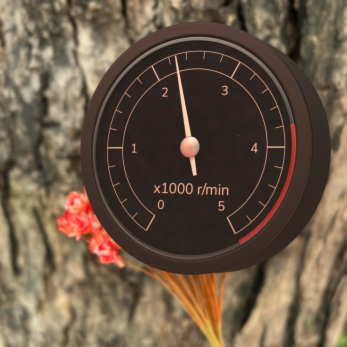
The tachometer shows rpm 2300
